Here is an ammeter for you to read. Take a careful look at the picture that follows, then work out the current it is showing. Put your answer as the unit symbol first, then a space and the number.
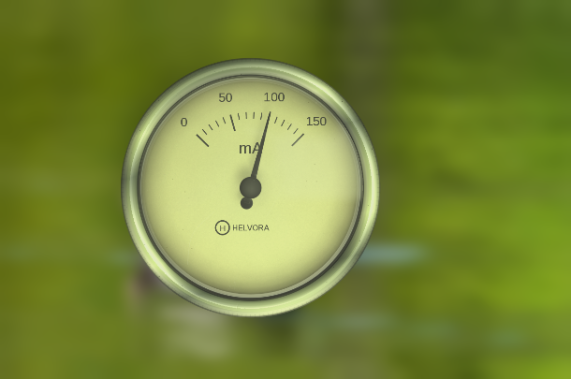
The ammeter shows mA 100
